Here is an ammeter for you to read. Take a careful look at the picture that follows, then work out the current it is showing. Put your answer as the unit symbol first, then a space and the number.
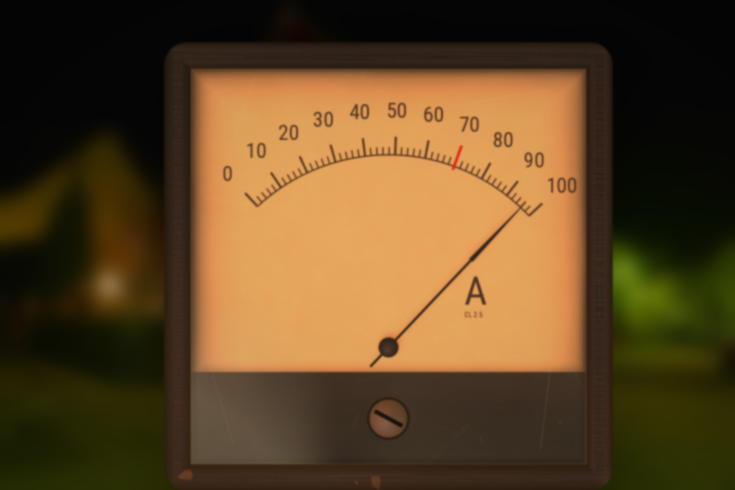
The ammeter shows A 96
